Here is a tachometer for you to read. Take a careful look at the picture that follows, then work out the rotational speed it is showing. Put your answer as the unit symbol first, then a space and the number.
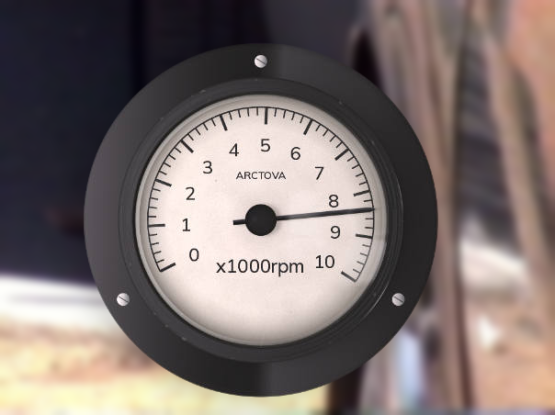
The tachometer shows rpm 8400
